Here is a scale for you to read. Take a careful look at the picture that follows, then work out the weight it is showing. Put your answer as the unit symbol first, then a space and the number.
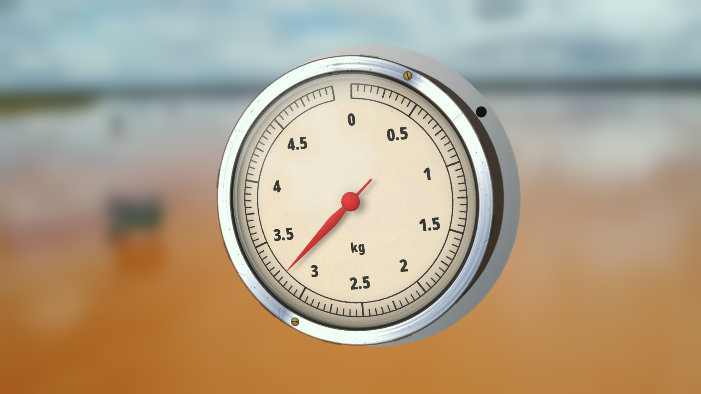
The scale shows kg 3.2
